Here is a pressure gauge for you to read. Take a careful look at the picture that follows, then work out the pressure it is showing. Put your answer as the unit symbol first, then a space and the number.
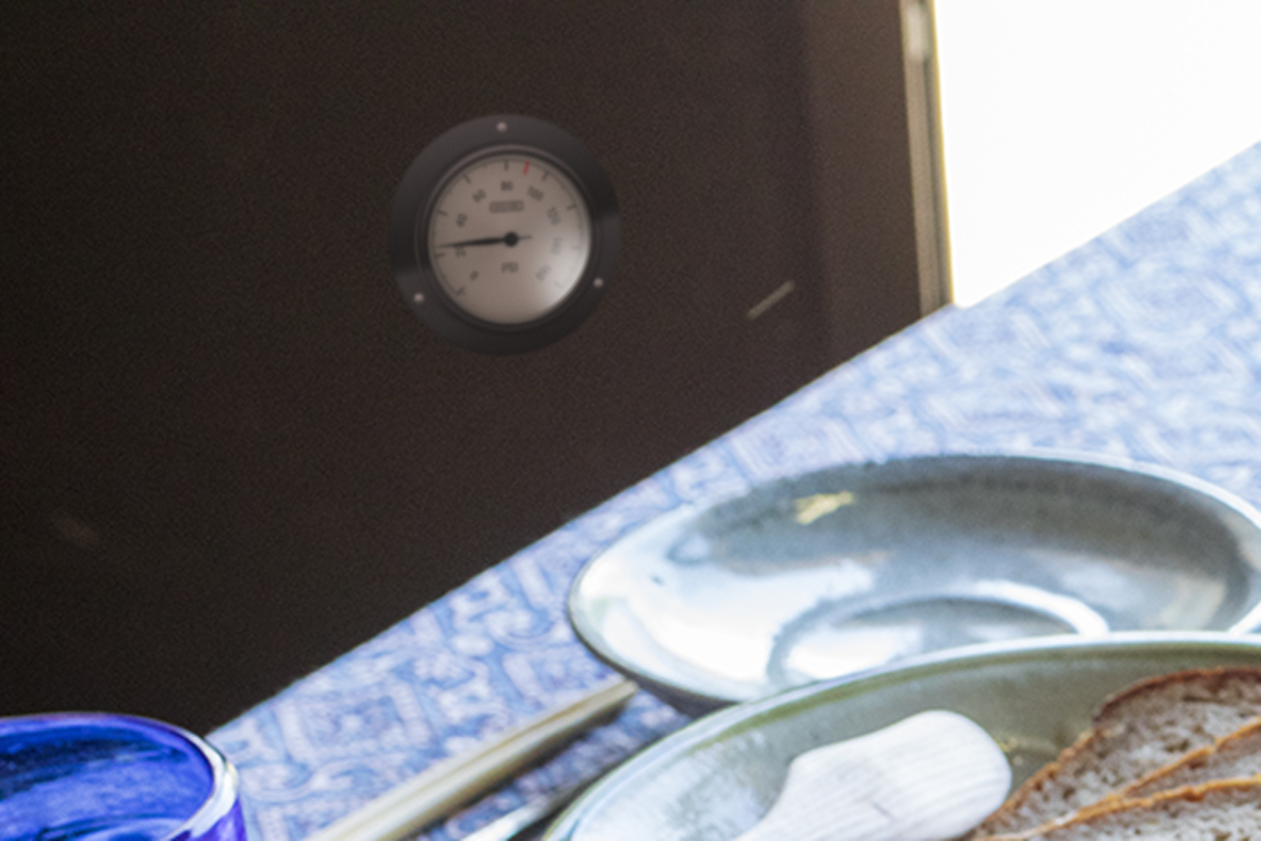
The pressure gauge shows psi 25
